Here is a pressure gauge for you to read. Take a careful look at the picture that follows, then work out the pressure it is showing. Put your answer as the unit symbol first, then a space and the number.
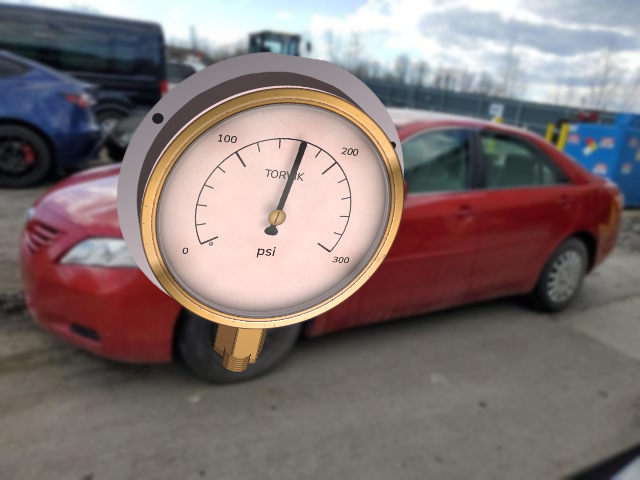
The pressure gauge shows psi 160
